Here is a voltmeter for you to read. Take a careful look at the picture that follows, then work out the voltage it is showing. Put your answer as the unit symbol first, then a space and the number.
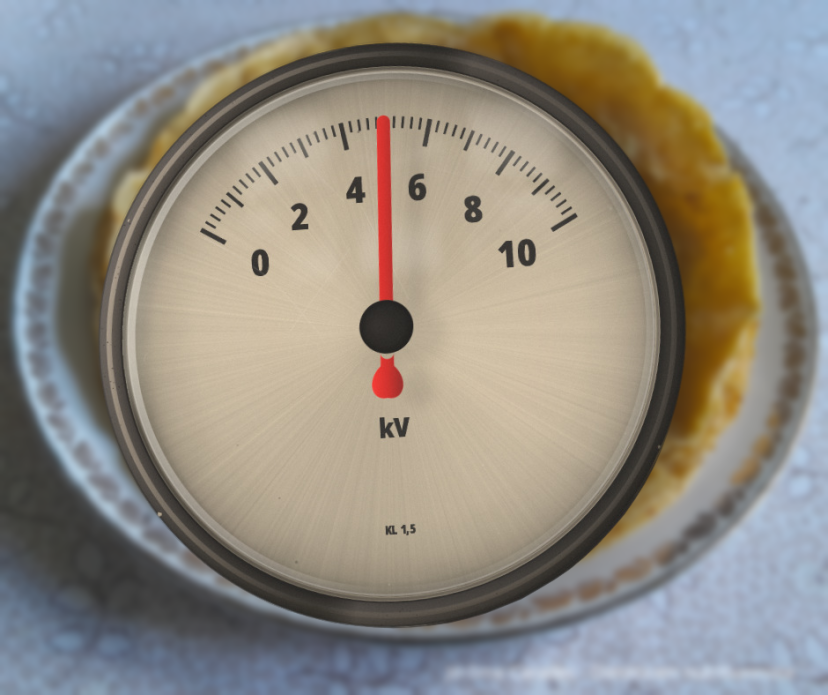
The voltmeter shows kV 5
